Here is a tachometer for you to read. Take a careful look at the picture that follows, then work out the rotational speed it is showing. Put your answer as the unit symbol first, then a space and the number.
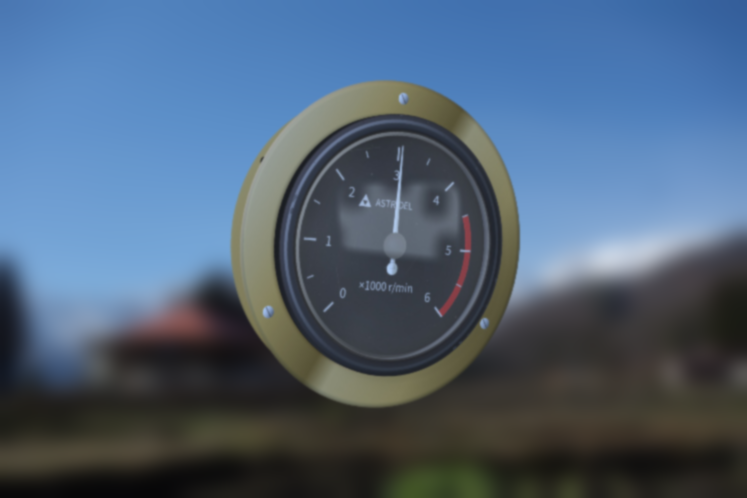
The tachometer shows rpm 3000
